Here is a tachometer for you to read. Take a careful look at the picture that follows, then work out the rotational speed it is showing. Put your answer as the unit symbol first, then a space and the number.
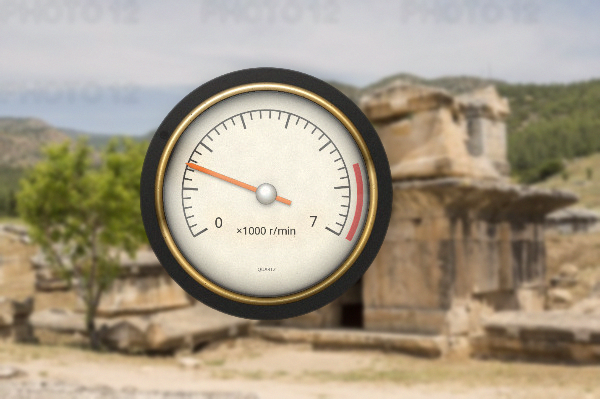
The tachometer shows rpm 1500
